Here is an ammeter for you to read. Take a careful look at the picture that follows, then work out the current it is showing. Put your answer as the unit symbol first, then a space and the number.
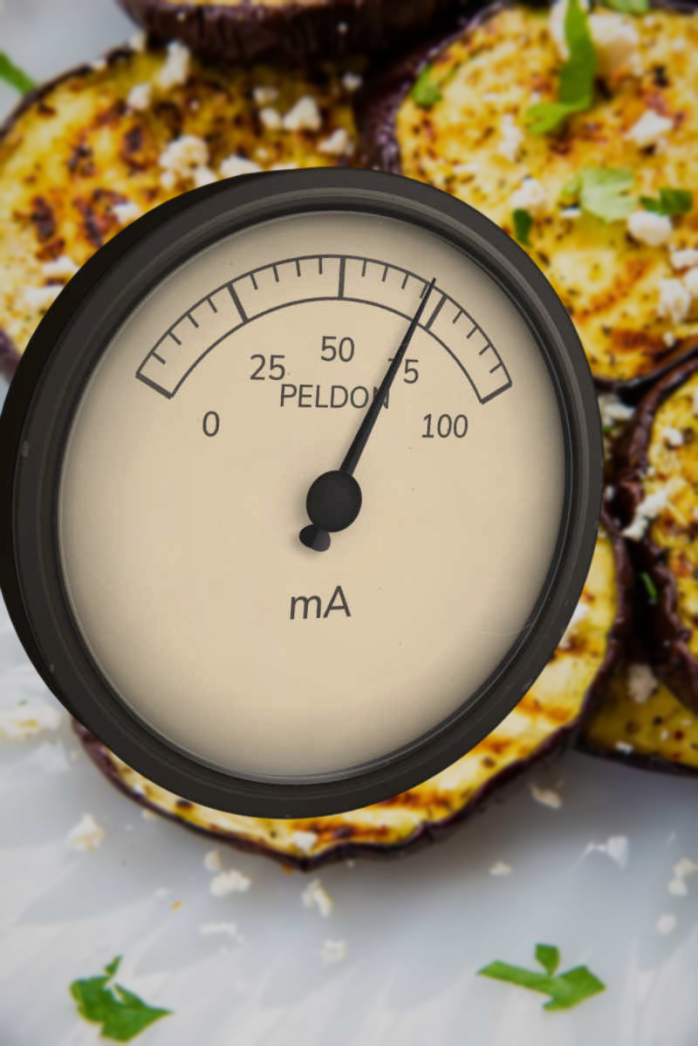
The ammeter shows mA 70
